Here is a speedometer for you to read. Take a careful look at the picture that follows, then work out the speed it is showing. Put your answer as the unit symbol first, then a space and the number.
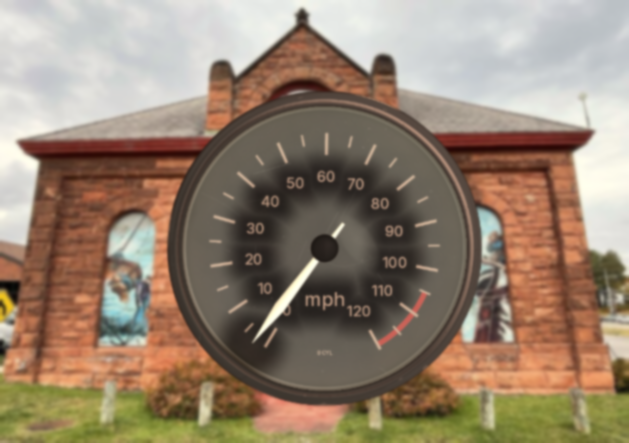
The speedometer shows mph 2.5
